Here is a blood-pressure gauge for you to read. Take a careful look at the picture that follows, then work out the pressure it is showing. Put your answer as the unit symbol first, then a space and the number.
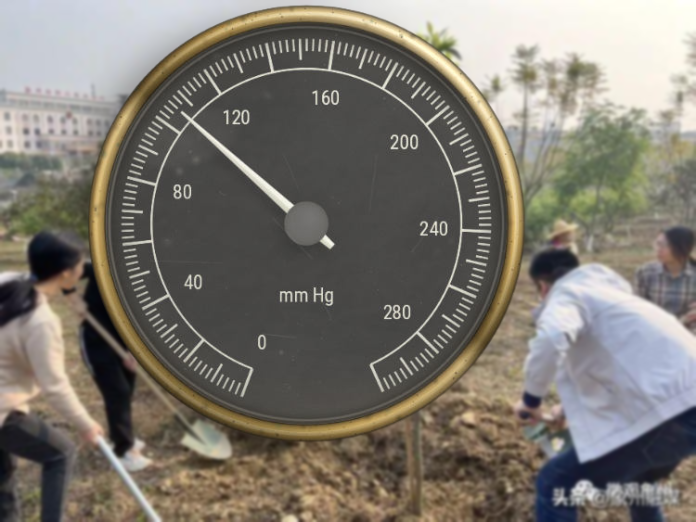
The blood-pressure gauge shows mmHg 106
